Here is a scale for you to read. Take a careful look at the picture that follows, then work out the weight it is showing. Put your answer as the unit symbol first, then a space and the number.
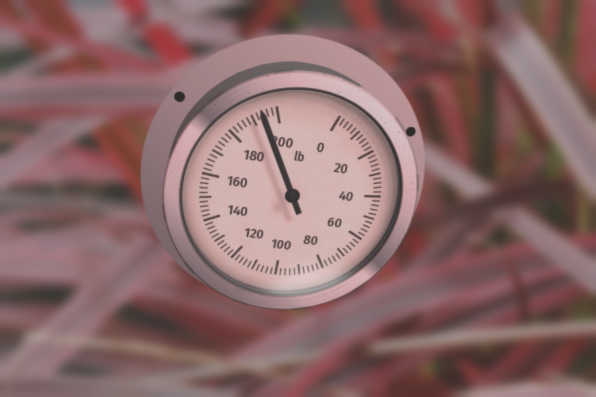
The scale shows lb 194
